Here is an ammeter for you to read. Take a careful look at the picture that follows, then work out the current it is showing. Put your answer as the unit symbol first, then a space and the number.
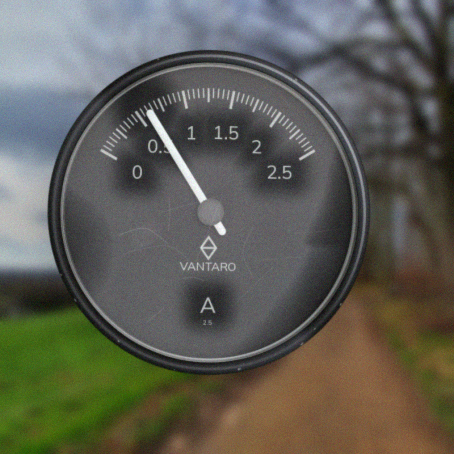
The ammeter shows A 0.6
